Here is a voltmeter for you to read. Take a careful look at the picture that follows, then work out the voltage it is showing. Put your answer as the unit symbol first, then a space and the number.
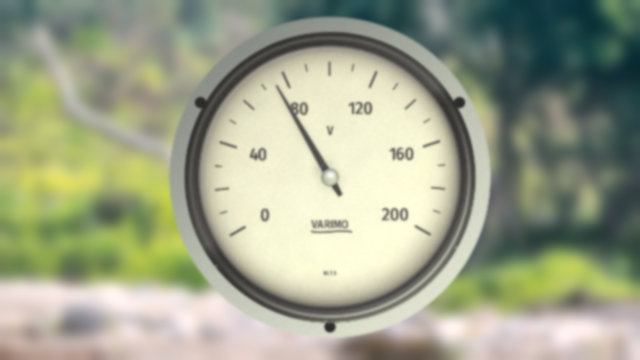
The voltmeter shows V 75
